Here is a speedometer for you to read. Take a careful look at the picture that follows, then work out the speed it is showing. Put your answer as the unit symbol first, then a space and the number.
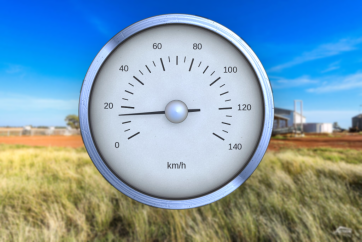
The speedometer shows km/h 15
